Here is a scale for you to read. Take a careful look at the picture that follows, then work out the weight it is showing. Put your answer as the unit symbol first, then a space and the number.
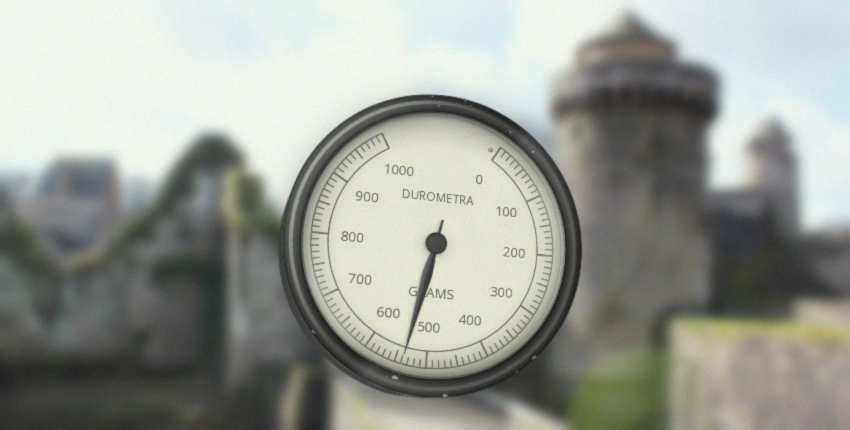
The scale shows g 540
